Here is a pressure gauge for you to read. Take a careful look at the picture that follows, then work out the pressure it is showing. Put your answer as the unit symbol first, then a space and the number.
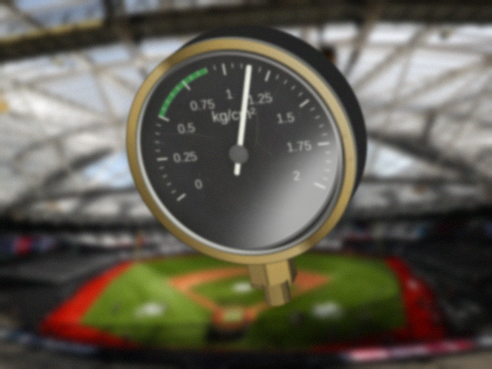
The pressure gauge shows kg/cm² 1.15
